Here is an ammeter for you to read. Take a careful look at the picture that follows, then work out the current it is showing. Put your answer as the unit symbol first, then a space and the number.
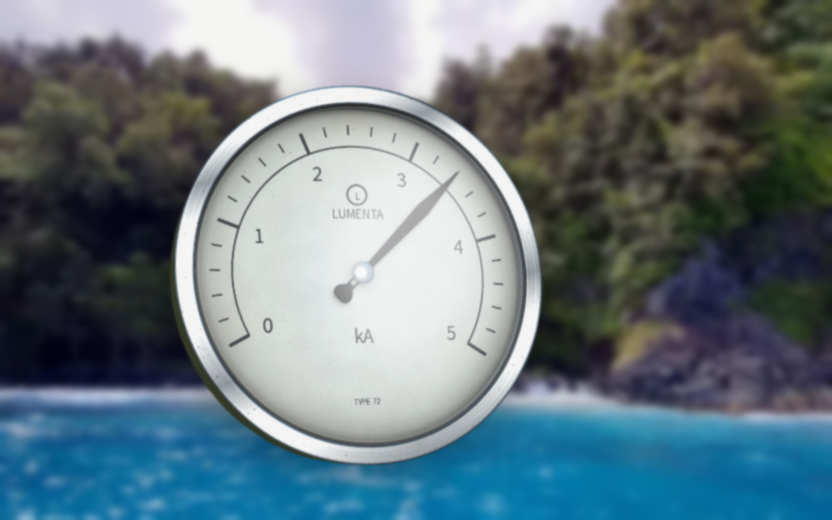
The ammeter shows kA 3.4
